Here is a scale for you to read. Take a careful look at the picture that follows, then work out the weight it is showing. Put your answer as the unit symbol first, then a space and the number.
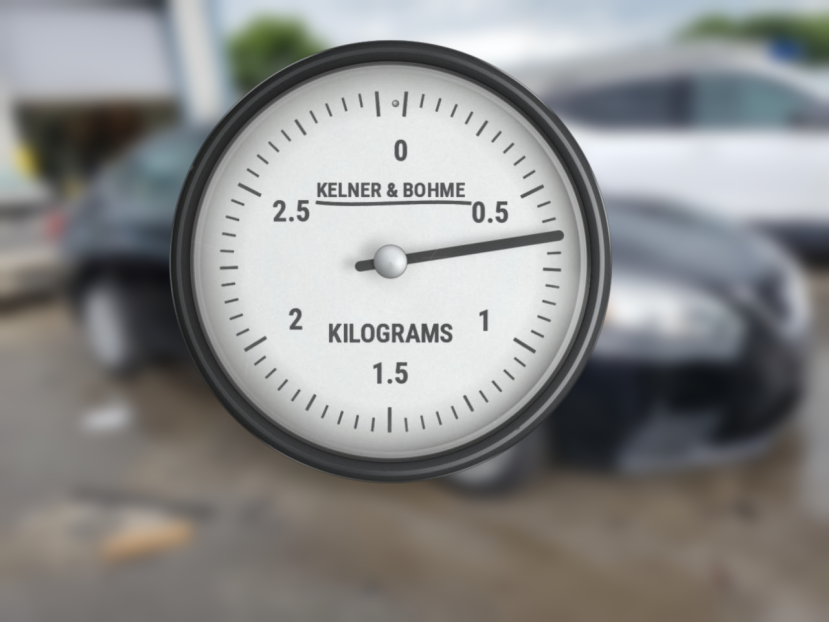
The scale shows kg 0.65
